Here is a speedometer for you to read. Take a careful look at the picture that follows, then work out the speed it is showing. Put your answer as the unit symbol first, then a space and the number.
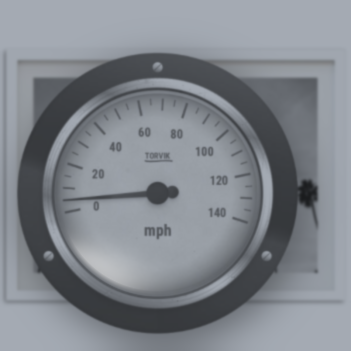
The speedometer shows mph 5
